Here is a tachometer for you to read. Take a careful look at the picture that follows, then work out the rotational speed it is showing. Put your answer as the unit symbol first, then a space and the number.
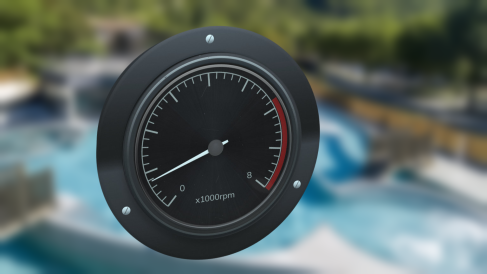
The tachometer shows rpm 800
